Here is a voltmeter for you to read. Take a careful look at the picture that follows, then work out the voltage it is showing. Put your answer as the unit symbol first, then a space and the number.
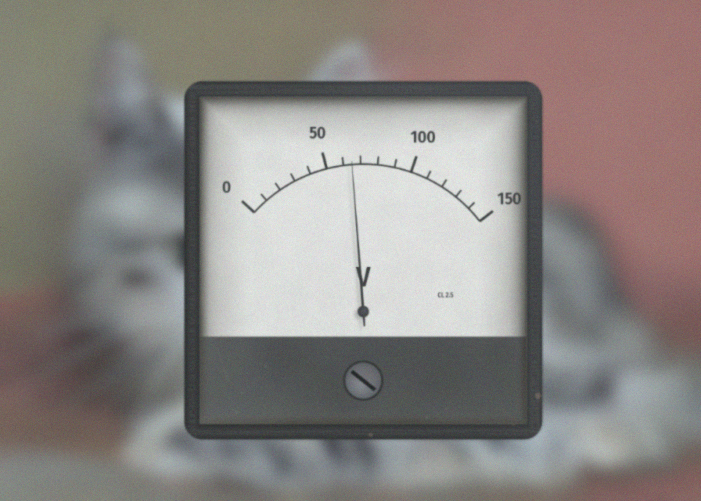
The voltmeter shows V 65
